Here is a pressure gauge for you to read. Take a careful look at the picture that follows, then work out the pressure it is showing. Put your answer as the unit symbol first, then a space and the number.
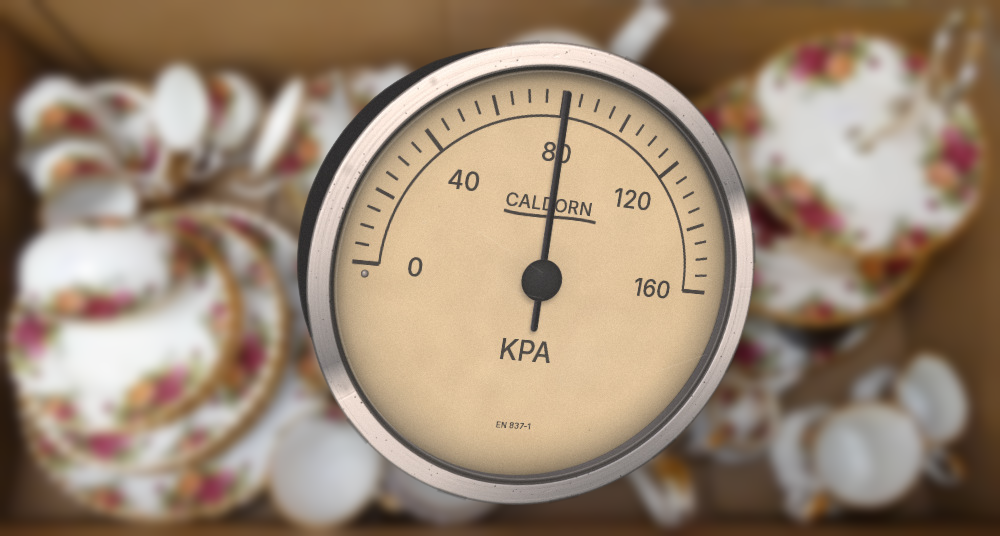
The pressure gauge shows kPa 80
